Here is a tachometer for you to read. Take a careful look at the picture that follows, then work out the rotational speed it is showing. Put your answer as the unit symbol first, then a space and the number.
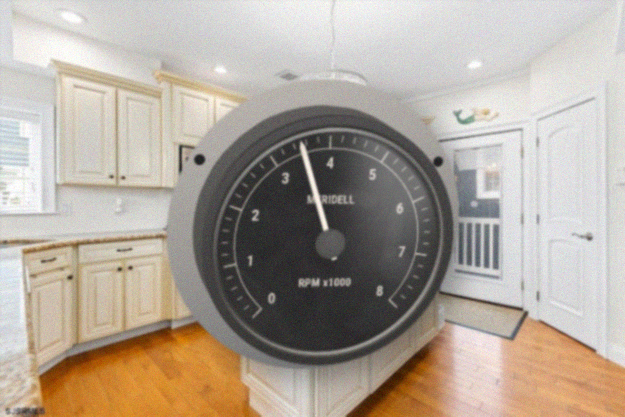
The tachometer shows rpm 3500
